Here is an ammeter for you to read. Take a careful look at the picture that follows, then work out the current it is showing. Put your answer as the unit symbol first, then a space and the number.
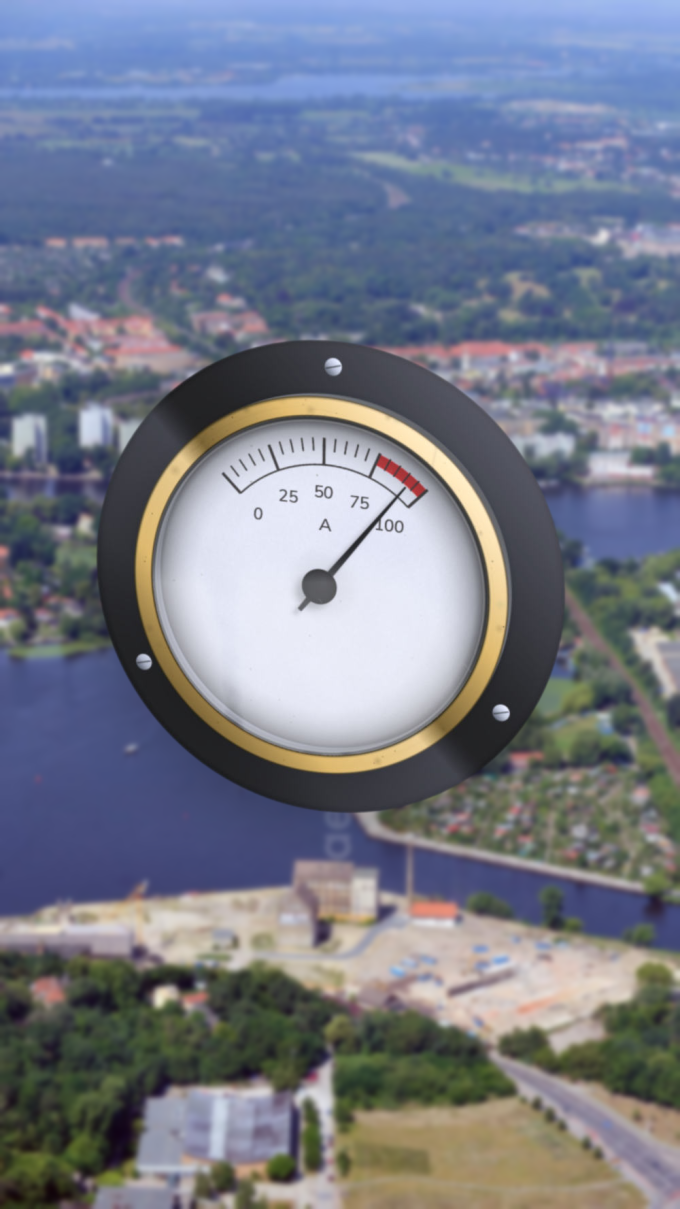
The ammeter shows A 92.5
